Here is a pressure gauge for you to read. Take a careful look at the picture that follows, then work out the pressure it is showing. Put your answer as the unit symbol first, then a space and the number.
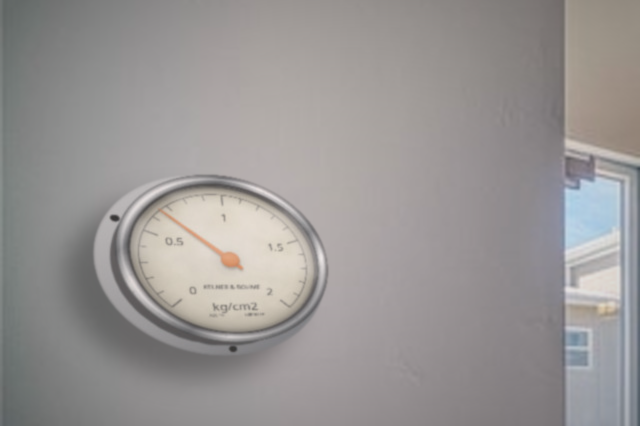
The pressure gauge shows kg/cm² 0.65
